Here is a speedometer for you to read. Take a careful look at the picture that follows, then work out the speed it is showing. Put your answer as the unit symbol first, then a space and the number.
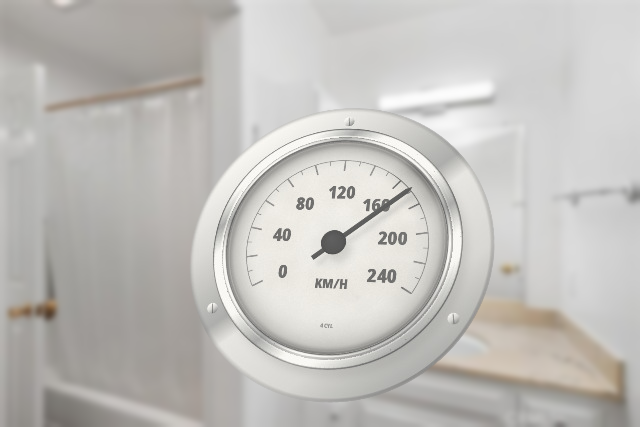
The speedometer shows km/h 170
